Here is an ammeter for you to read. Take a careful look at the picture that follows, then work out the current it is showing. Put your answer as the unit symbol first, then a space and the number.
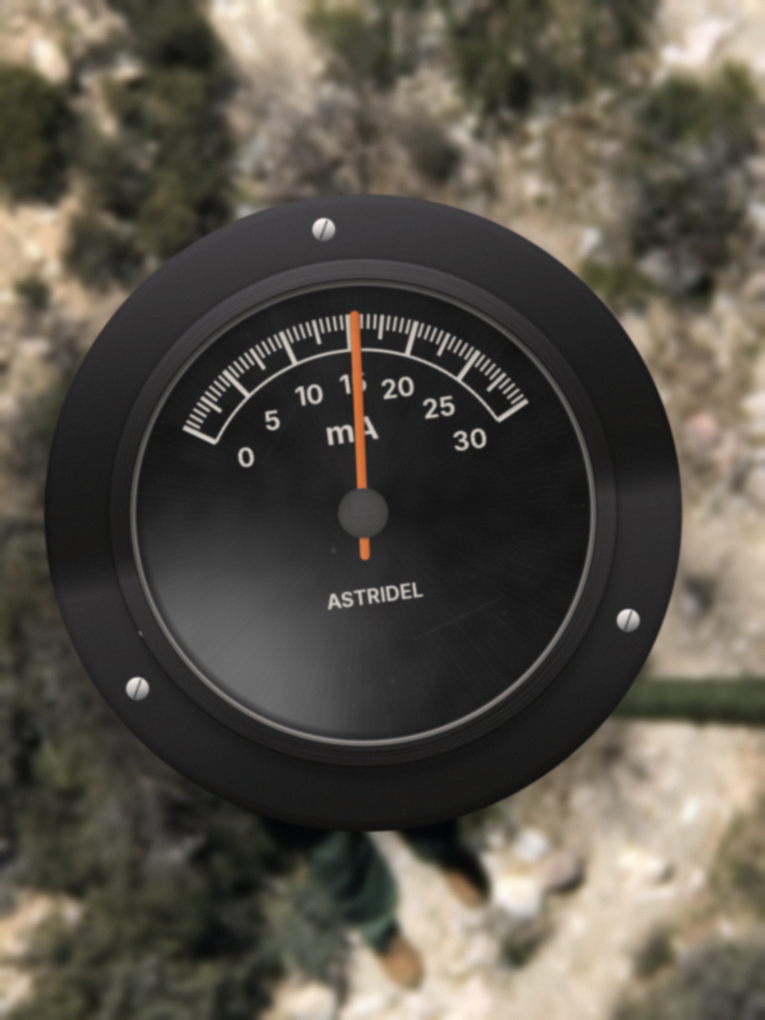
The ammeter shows mA 15.5
